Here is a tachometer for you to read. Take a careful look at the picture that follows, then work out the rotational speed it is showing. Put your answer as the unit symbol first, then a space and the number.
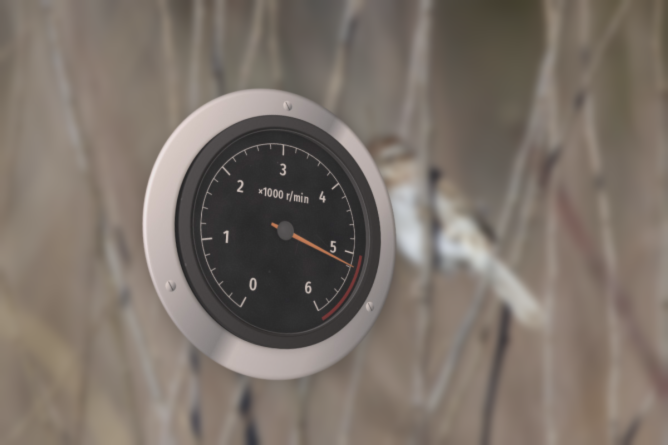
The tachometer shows rpm 5200
